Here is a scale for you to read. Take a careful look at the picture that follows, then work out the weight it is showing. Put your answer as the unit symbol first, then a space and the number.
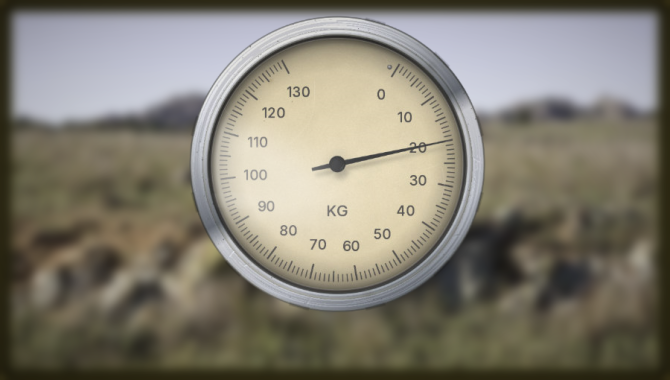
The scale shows kg 20
